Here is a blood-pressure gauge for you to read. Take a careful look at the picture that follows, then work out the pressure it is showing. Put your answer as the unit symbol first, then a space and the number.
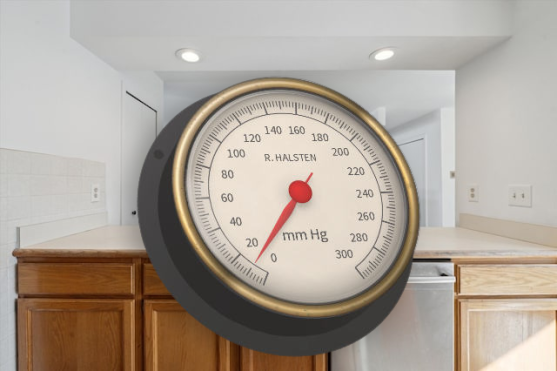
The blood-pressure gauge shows mmHg 10
